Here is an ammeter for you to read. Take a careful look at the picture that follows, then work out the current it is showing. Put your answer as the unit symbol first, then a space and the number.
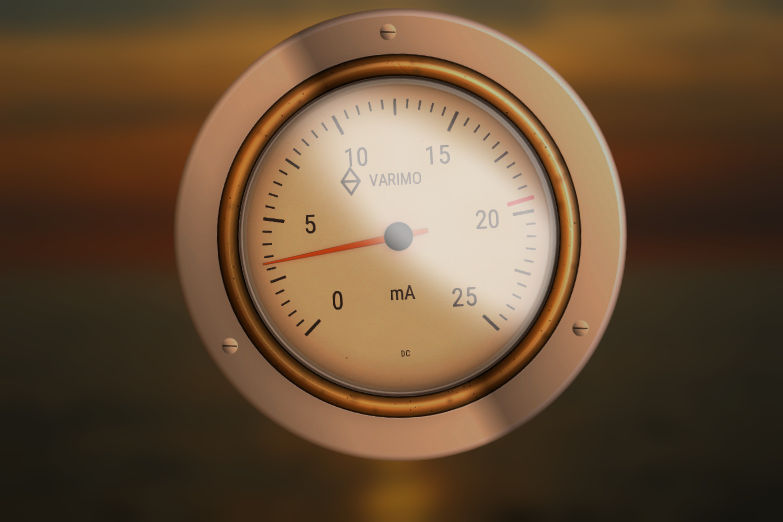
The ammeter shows mA 3.25
